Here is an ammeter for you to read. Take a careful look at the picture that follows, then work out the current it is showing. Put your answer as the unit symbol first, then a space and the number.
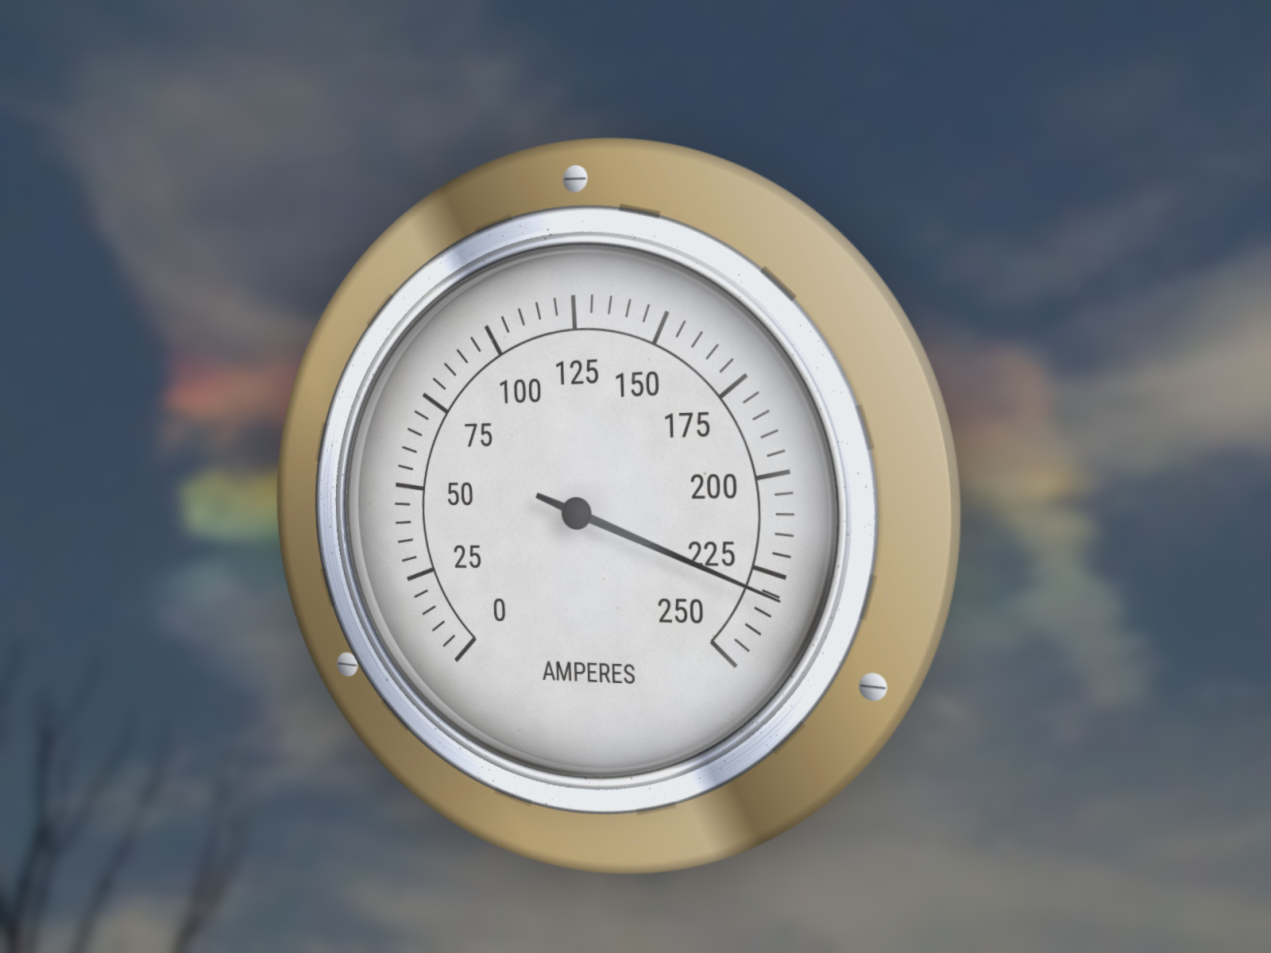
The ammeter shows A 230
